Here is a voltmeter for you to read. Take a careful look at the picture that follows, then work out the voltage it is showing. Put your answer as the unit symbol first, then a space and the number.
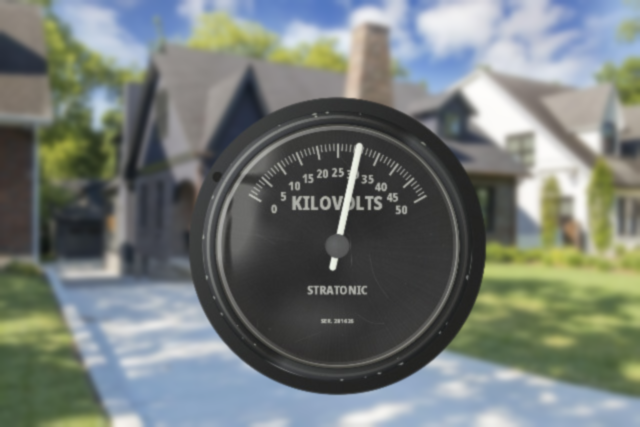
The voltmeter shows kV 30
